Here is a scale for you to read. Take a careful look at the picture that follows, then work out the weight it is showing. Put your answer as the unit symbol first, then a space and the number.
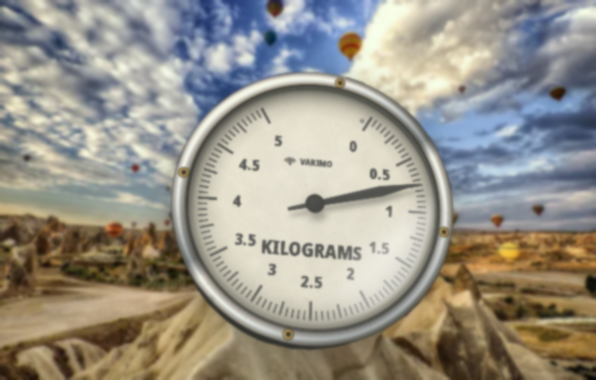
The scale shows kg 0.75
